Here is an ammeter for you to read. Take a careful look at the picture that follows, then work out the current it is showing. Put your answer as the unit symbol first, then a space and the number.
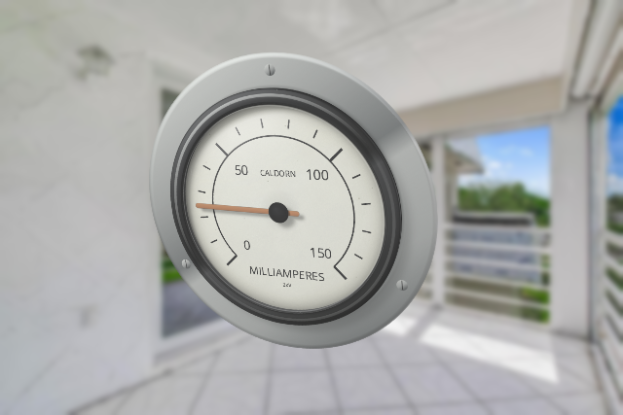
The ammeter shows mA 25
